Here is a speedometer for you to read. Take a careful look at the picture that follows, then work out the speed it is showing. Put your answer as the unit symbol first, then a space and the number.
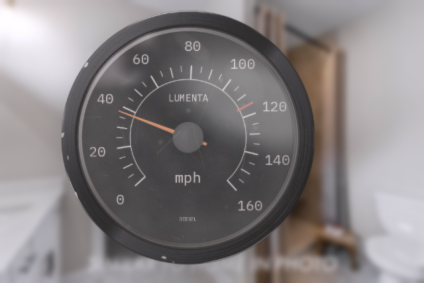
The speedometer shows mph 37.5
